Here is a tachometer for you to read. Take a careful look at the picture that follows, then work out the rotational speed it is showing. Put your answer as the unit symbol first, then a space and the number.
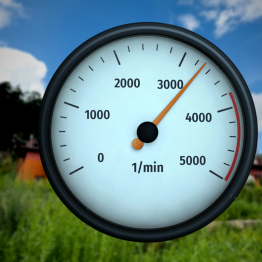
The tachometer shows rpm 3300
